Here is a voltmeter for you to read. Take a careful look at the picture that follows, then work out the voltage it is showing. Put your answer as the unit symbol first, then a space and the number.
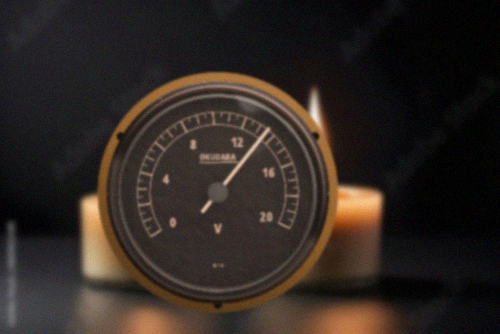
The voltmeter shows V 13.5
